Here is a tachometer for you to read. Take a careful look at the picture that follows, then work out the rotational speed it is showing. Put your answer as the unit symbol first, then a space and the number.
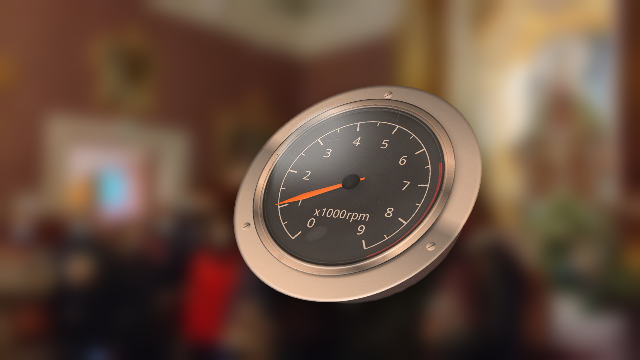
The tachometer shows rpm 1000
